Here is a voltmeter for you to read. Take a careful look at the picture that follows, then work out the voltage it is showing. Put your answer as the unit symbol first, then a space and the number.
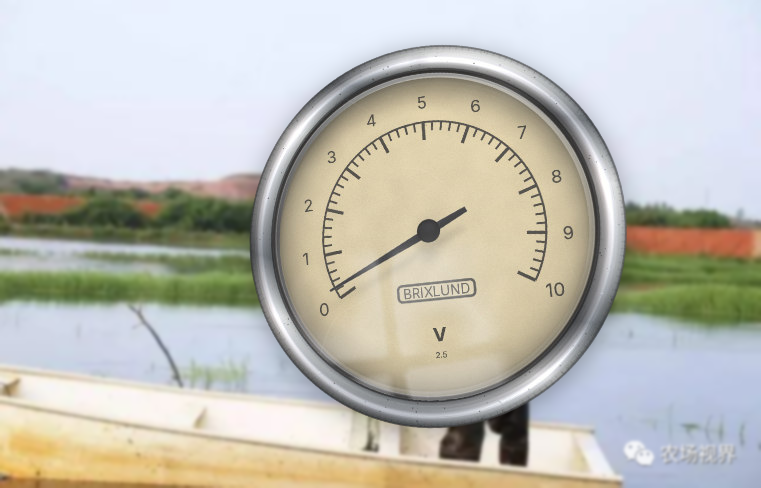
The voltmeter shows V 0.2
